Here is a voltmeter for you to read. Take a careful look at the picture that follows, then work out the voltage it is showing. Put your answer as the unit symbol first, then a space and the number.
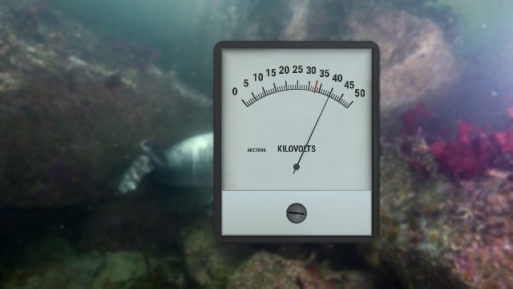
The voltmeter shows kV 40
